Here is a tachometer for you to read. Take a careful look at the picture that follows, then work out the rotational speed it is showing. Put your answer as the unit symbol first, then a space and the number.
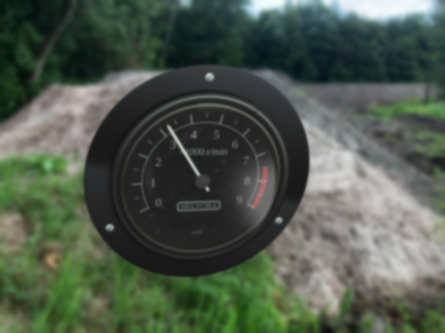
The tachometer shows rpm 3250
